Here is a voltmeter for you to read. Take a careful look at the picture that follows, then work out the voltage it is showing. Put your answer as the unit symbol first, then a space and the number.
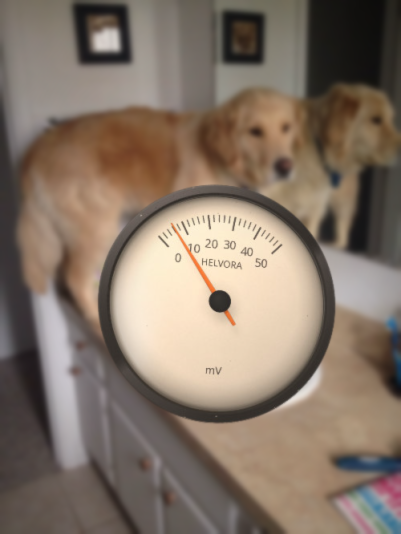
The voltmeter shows mV 6
